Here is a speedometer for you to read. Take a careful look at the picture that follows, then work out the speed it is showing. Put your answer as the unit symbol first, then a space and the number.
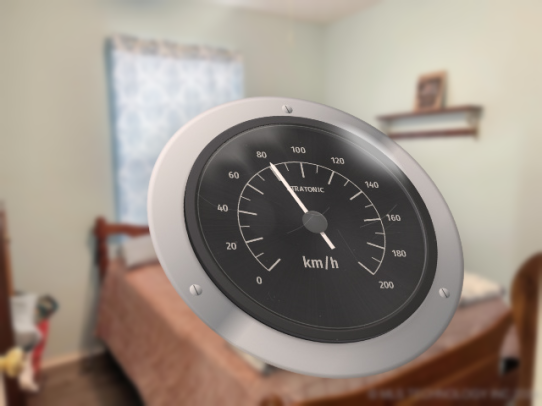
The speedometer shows km/h 80
